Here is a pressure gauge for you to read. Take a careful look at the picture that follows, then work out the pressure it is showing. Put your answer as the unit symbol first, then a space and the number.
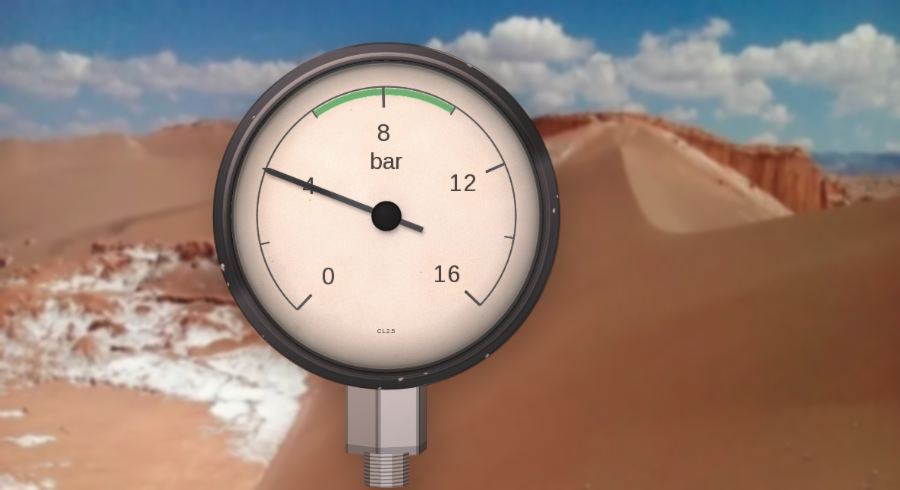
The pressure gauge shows bar 4
